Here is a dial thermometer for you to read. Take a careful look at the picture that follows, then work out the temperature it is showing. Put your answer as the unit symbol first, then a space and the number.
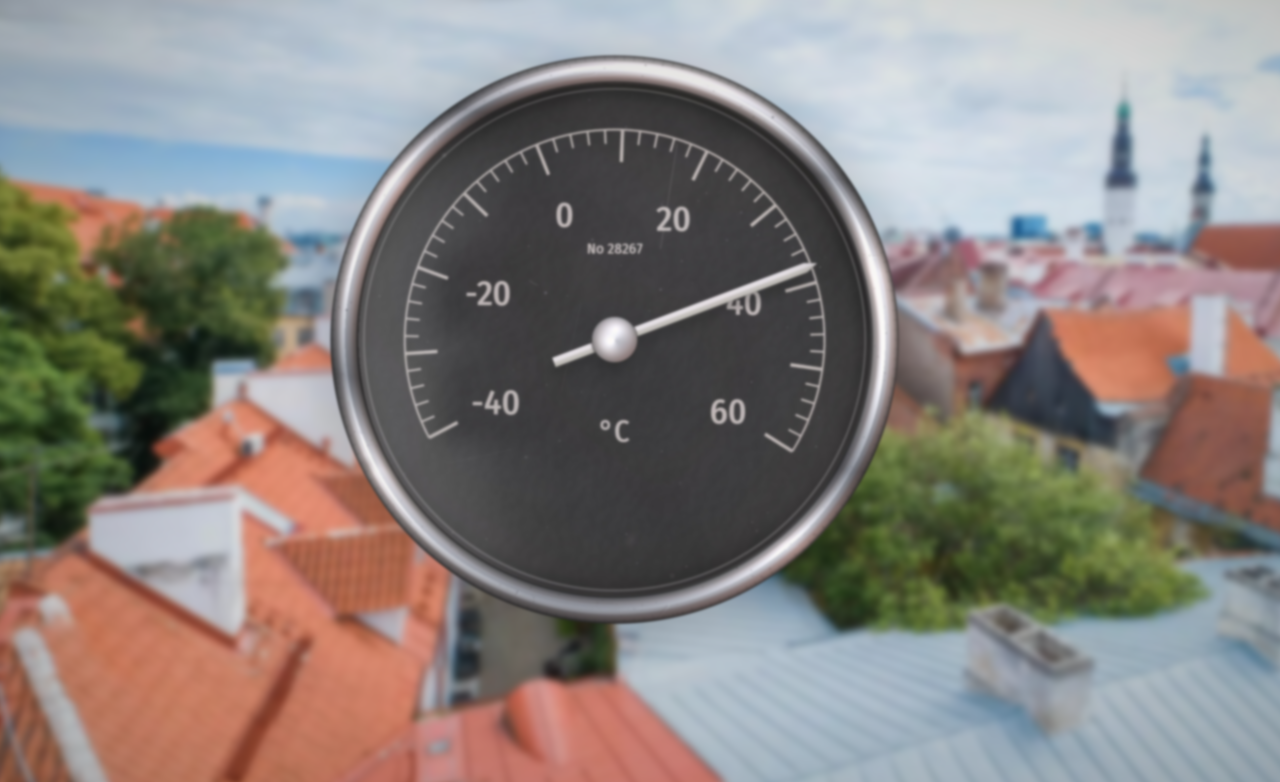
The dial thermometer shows °C 38
